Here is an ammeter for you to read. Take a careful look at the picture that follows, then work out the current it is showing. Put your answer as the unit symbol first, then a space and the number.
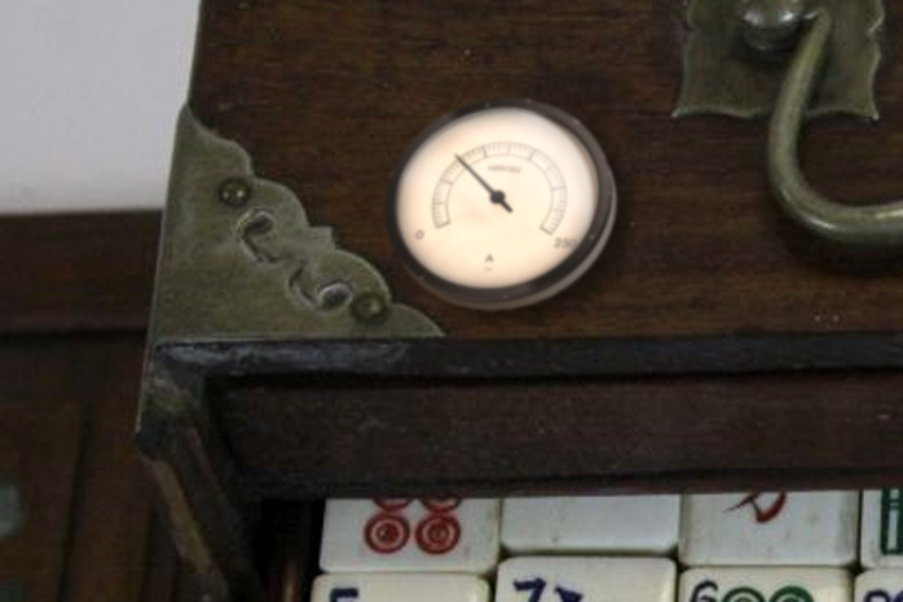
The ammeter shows A 75
